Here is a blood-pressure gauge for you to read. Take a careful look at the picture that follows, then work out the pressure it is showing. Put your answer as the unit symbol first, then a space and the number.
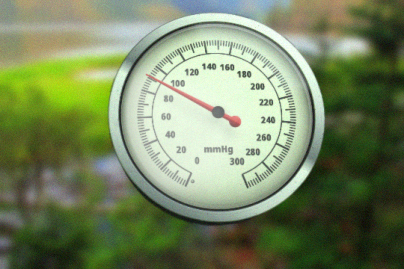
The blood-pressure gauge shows mmHg 90
